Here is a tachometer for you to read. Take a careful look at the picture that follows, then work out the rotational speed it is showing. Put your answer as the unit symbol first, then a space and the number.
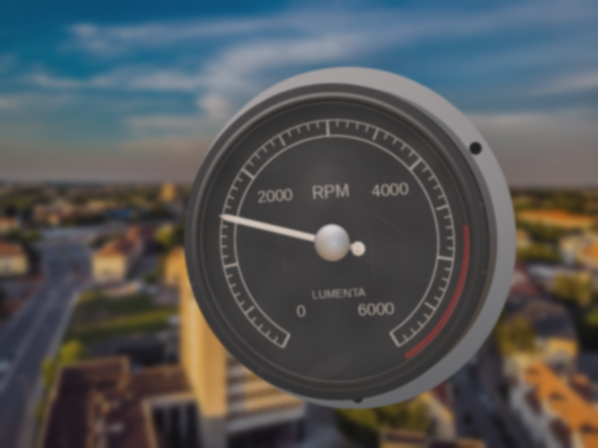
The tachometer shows rpm 1500
